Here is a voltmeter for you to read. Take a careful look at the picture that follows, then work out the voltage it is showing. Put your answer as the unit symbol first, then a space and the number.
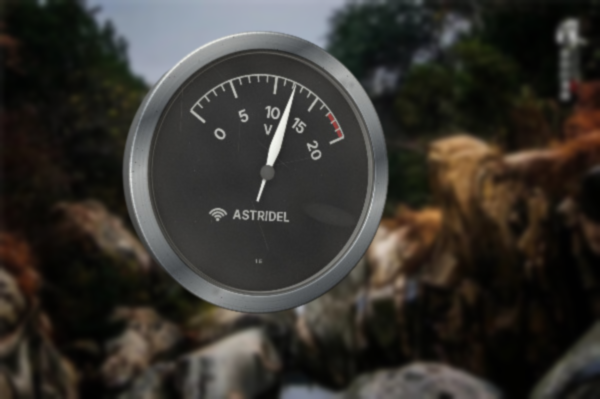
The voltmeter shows V 12
